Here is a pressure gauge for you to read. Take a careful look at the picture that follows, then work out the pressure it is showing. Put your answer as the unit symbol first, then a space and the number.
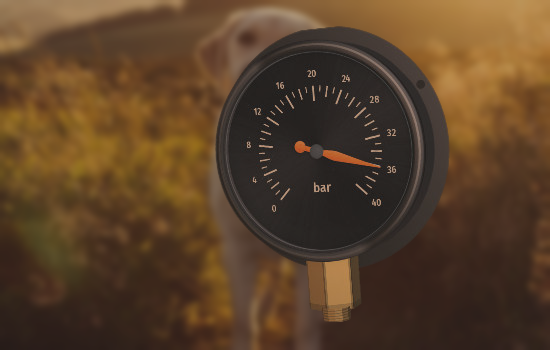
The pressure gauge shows bar 36
